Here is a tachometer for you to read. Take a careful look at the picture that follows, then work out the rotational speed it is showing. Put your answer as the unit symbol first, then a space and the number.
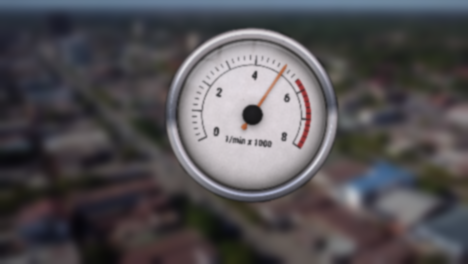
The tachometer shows rpm 5000
